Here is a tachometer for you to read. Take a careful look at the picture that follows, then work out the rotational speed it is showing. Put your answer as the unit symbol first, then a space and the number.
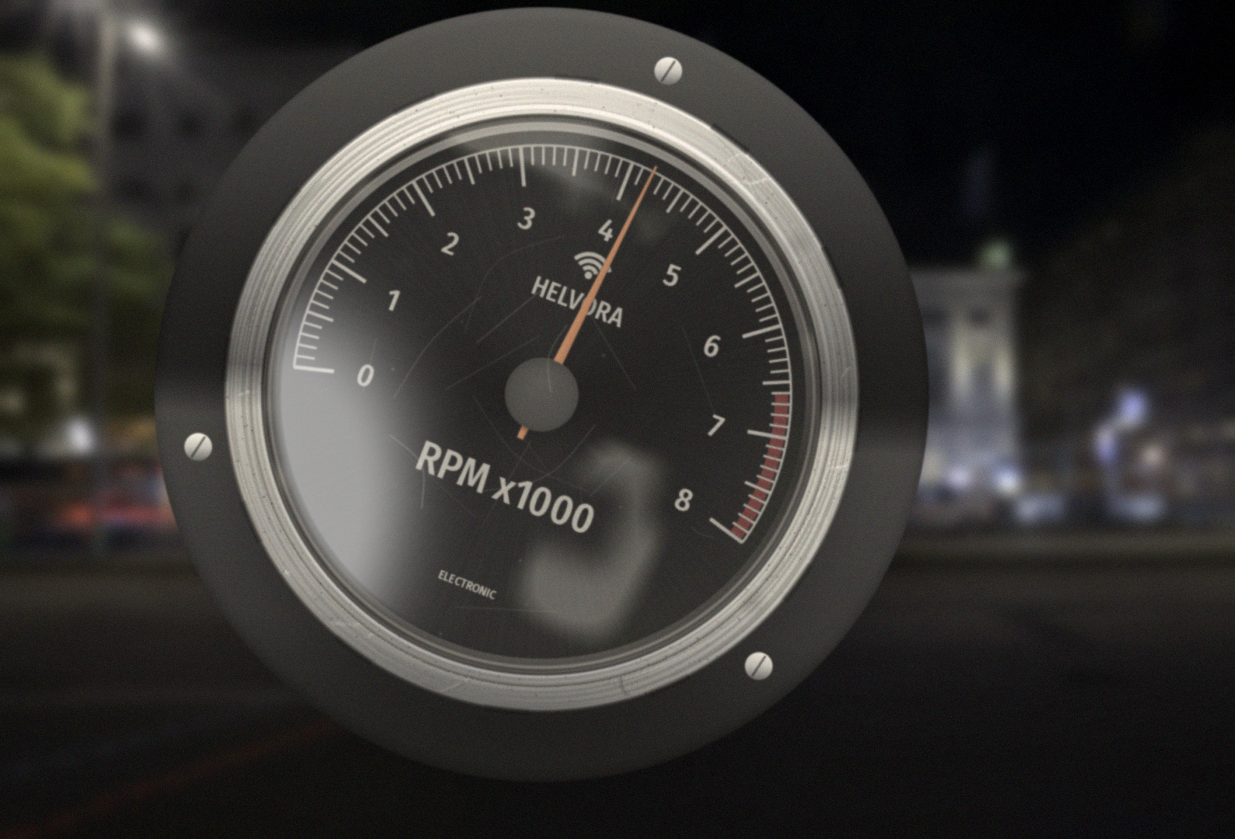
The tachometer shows rpm 4200
